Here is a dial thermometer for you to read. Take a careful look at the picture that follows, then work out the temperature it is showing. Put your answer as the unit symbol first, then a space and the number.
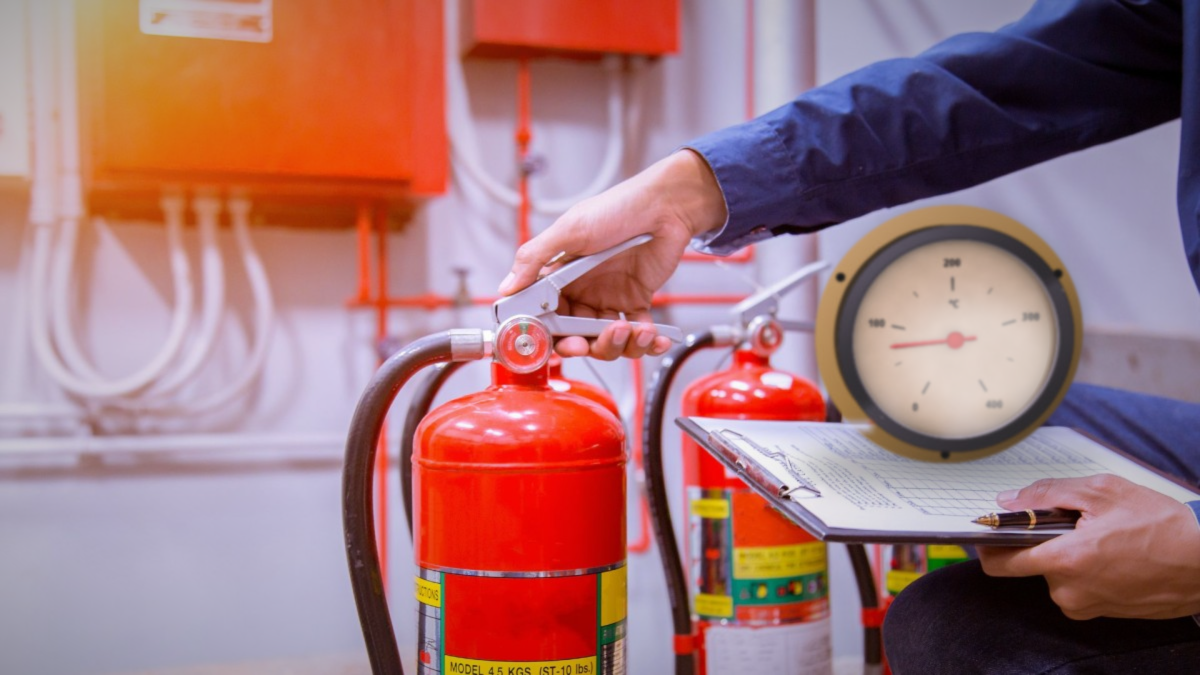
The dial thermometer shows °C 75
